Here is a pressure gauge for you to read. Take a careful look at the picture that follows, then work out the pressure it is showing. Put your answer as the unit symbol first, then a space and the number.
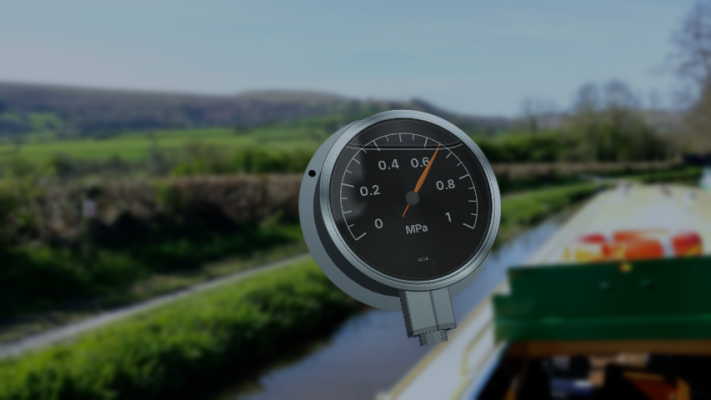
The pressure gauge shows MPa 0.65
